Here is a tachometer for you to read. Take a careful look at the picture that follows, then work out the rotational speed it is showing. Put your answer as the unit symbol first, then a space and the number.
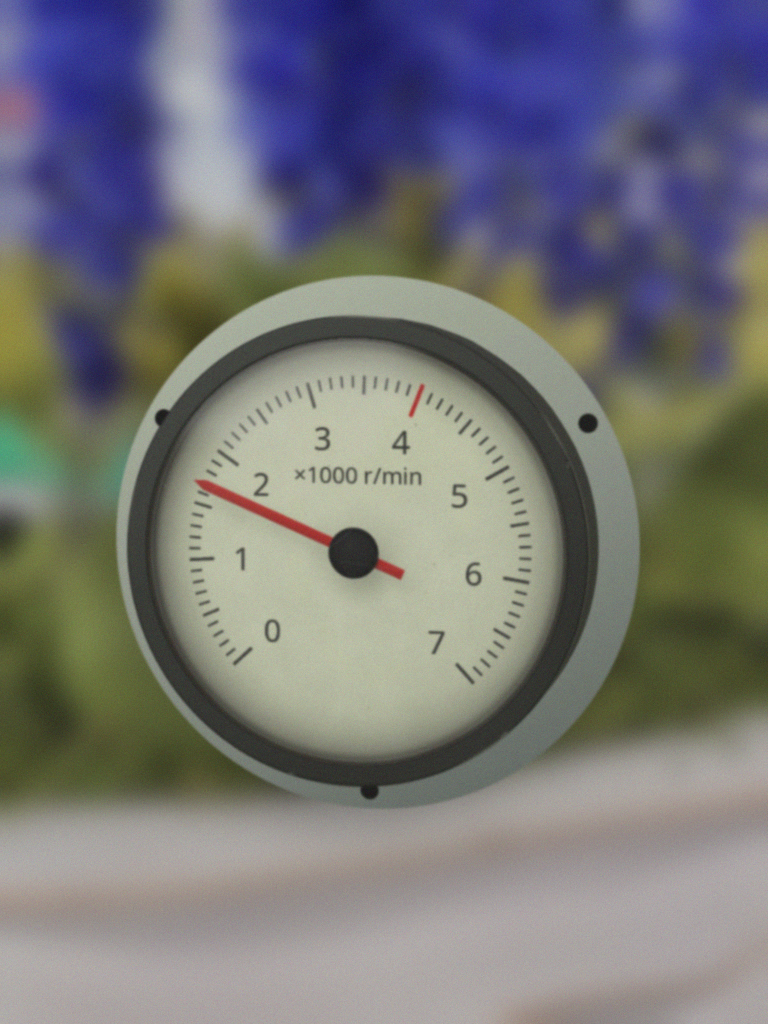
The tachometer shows rpm 1700
